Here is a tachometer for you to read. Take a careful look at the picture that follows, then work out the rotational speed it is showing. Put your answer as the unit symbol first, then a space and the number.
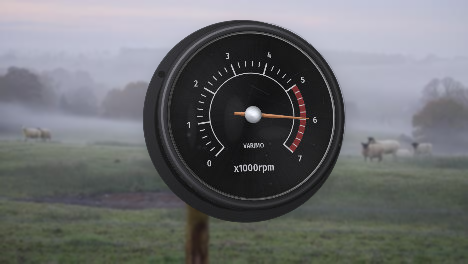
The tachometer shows rpm 6000
